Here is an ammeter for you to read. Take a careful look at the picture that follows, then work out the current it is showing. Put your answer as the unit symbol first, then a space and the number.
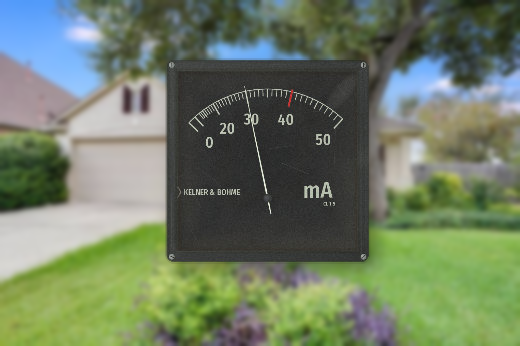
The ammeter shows mA 30
